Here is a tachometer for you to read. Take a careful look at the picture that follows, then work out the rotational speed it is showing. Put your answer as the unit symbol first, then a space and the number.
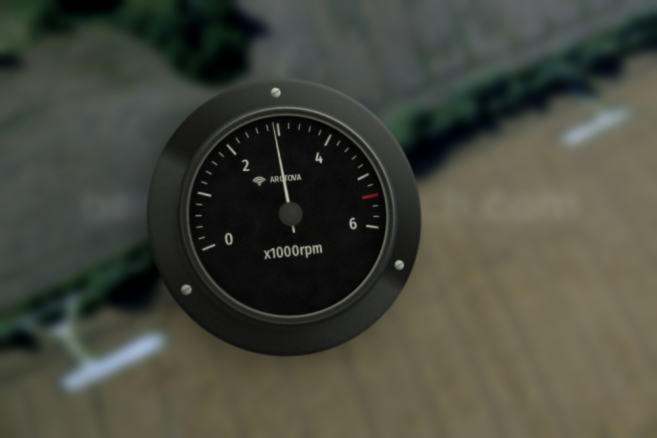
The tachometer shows rpm 2900
